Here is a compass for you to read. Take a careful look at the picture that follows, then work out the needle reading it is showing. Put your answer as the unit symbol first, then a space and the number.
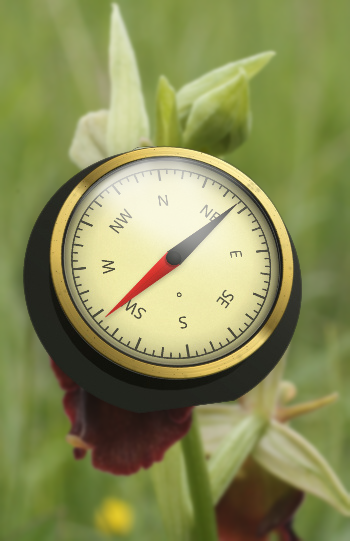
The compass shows ° 235
